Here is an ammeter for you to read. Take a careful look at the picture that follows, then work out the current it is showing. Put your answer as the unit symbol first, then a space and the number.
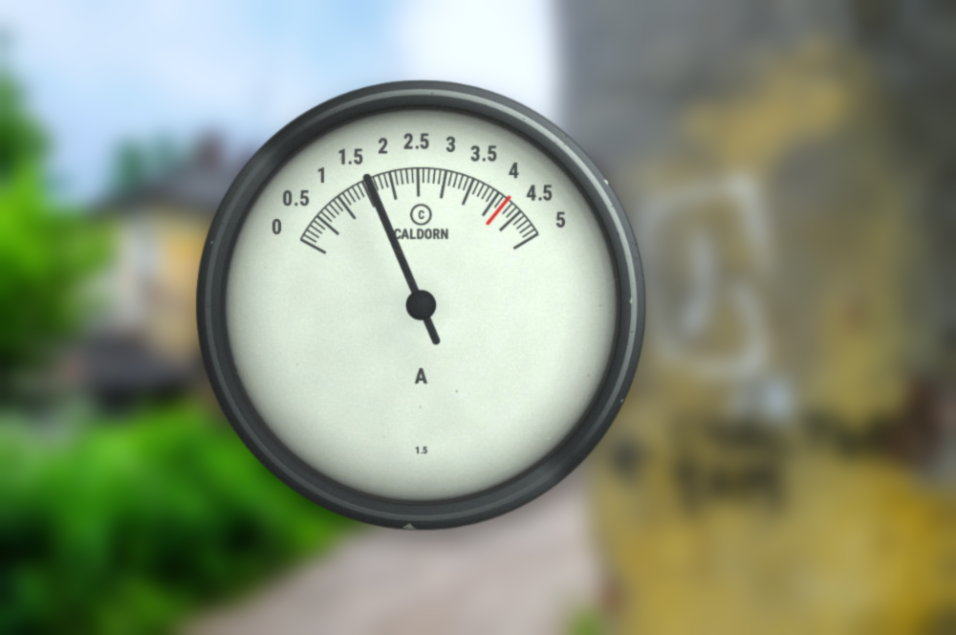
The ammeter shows A 1.6
